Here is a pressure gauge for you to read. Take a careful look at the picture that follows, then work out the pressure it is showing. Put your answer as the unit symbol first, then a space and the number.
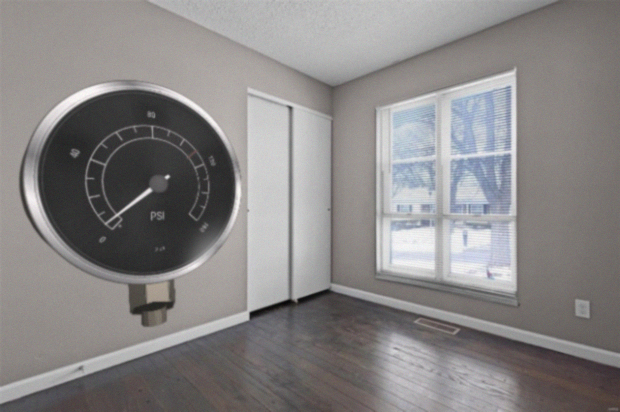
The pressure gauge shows psi 5
